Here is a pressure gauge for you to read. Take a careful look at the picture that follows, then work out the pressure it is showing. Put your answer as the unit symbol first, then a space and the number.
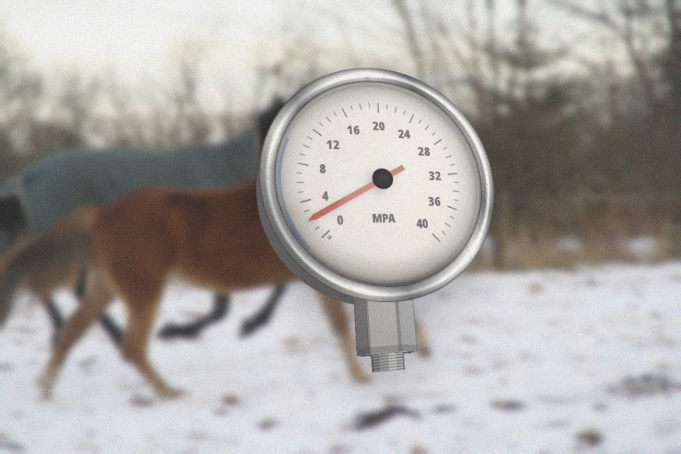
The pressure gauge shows MPa 2
